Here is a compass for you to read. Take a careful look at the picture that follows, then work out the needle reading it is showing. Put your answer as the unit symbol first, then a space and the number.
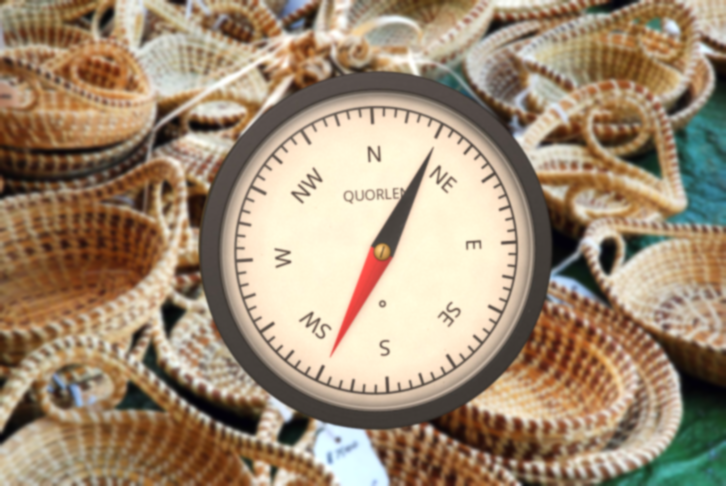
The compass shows ° 210
